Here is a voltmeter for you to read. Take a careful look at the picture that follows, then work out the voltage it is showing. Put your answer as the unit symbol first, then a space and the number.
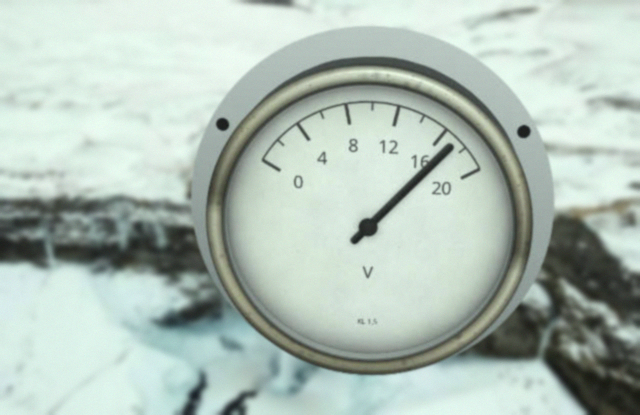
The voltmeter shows V 17
